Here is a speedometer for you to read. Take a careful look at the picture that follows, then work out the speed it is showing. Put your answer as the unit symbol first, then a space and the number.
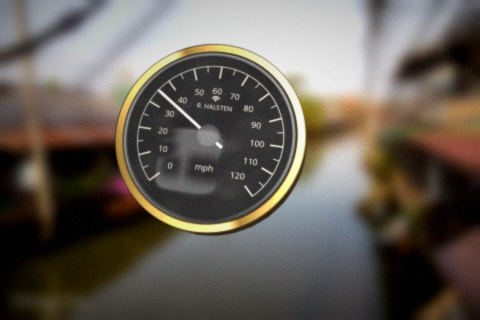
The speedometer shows mph 35
